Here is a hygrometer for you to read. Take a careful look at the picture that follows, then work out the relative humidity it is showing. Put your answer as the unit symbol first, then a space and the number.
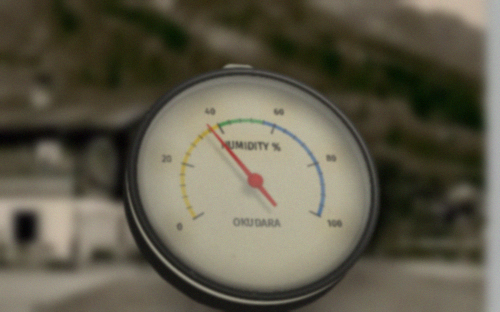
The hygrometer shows % 36
